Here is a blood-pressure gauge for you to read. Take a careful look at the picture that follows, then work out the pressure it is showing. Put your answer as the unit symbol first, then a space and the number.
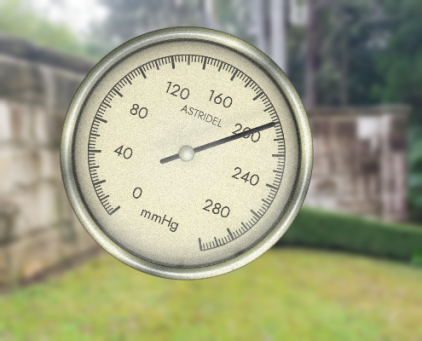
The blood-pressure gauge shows mmHg 200
